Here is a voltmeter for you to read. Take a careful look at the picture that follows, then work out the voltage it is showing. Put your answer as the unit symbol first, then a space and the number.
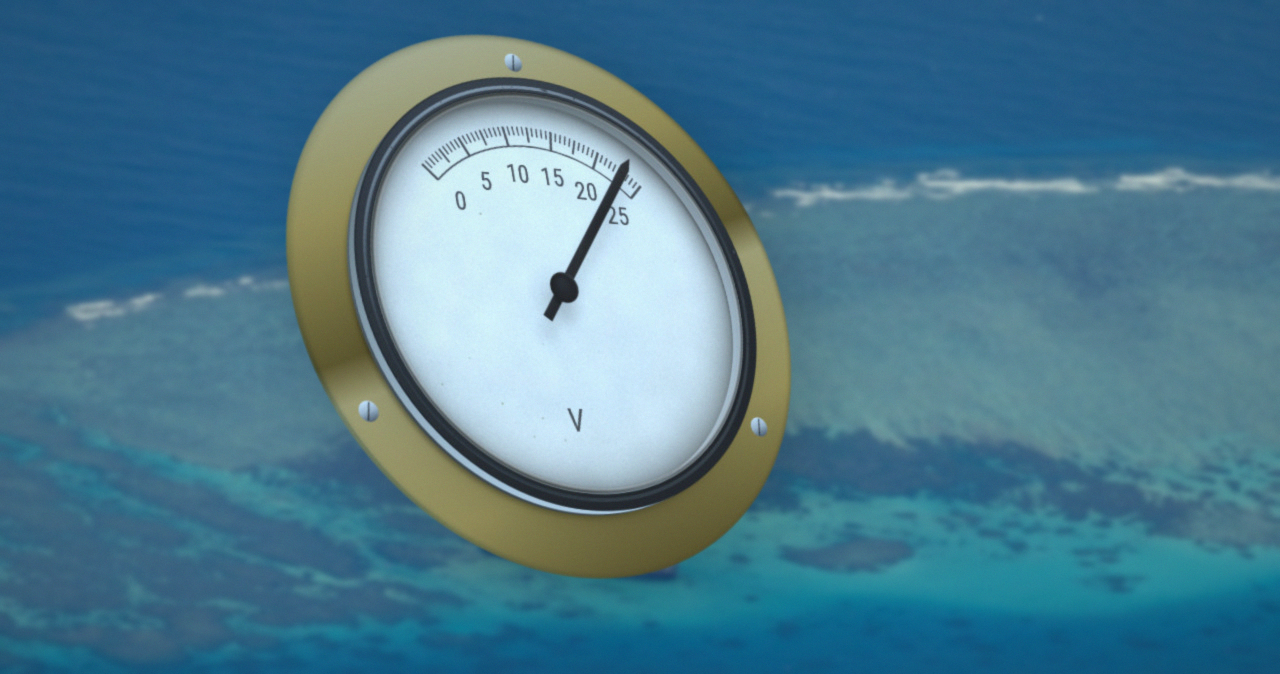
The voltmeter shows V 22.5
